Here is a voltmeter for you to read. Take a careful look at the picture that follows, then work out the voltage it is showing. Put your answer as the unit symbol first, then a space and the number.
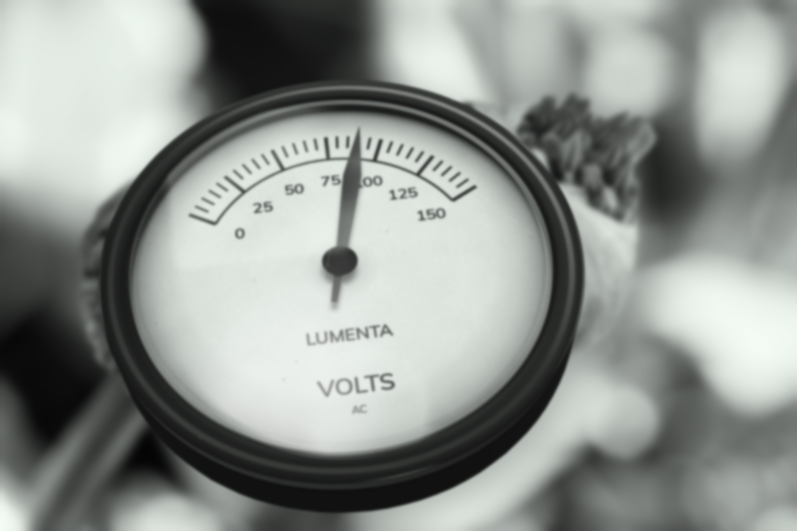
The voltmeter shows V 90
